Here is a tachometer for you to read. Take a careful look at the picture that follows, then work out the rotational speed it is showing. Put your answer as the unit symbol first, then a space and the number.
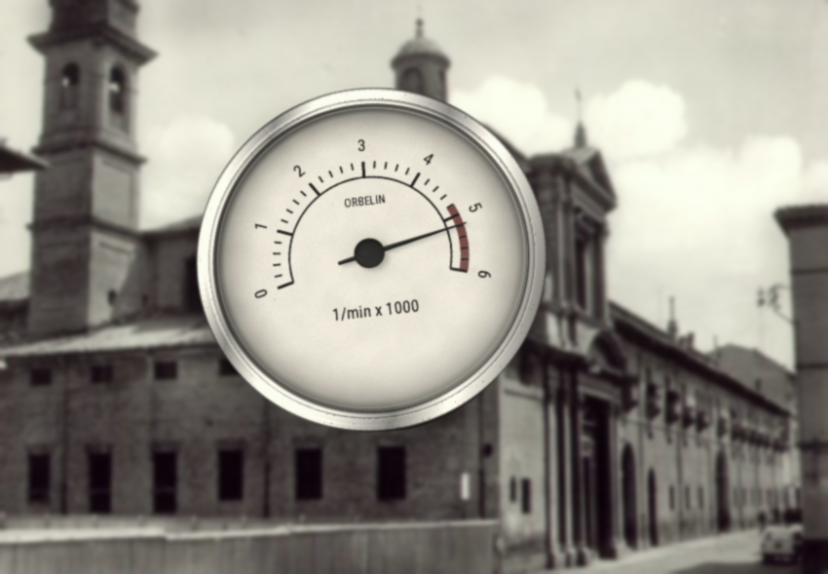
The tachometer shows rpm 5200
